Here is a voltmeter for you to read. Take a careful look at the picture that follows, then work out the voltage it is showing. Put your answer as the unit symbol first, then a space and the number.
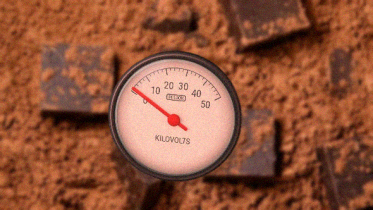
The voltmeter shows kV 2
